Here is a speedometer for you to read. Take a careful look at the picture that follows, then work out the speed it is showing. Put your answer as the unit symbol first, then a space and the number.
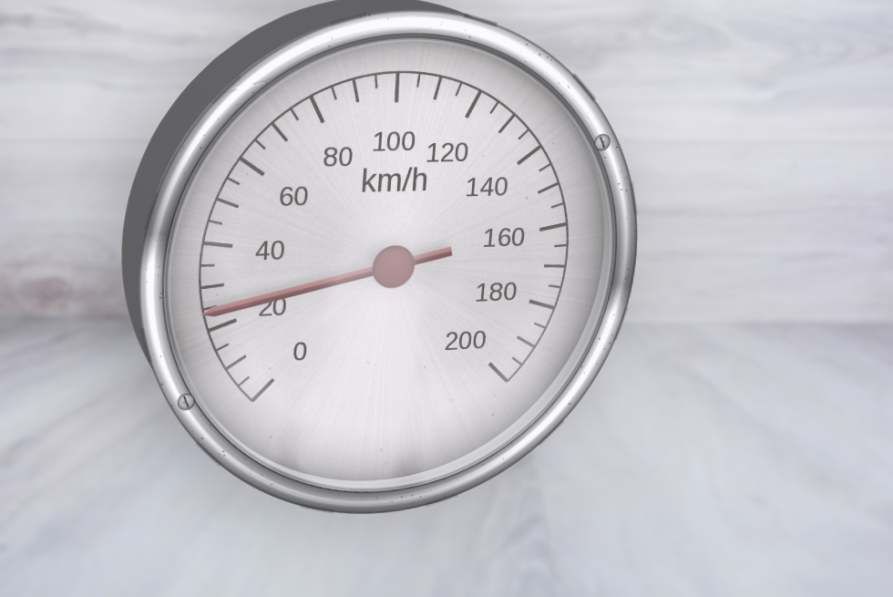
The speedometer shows km/h 25
